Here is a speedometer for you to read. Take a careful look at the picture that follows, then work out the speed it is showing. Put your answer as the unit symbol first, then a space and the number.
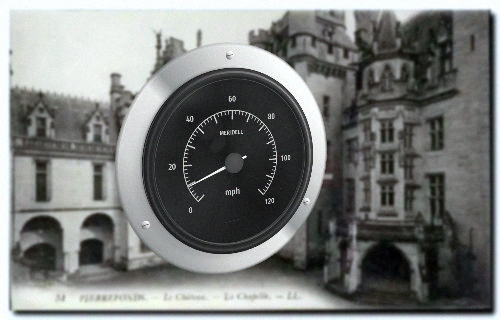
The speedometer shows mph 10
